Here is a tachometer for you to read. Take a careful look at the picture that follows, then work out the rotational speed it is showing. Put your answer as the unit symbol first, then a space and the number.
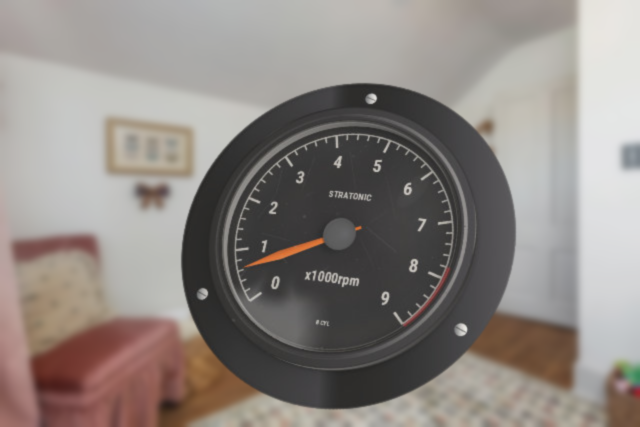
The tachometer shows rpm 600
